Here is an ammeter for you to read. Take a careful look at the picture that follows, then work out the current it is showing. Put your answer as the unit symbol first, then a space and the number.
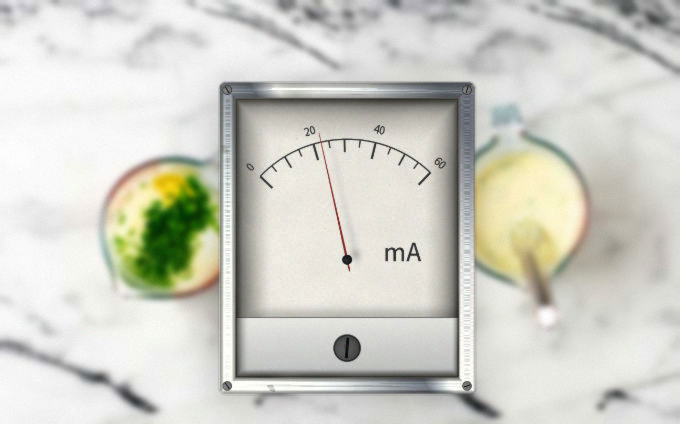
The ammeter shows mA 22.5
